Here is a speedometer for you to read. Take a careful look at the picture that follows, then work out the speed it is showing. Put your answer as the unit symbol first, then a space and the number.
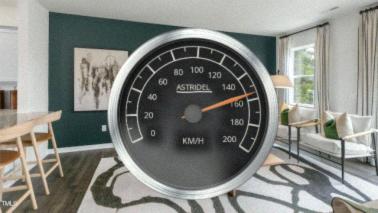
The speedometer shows km/h 155
